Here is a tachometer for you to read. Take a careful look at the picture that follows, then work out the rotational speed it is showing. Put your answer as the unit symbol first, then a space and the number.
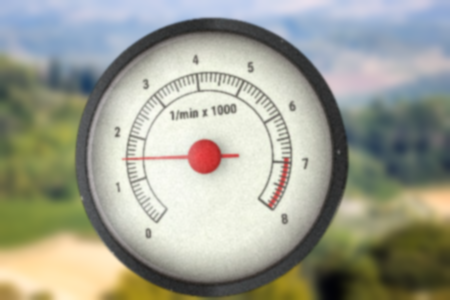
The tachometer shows rpm 1500
